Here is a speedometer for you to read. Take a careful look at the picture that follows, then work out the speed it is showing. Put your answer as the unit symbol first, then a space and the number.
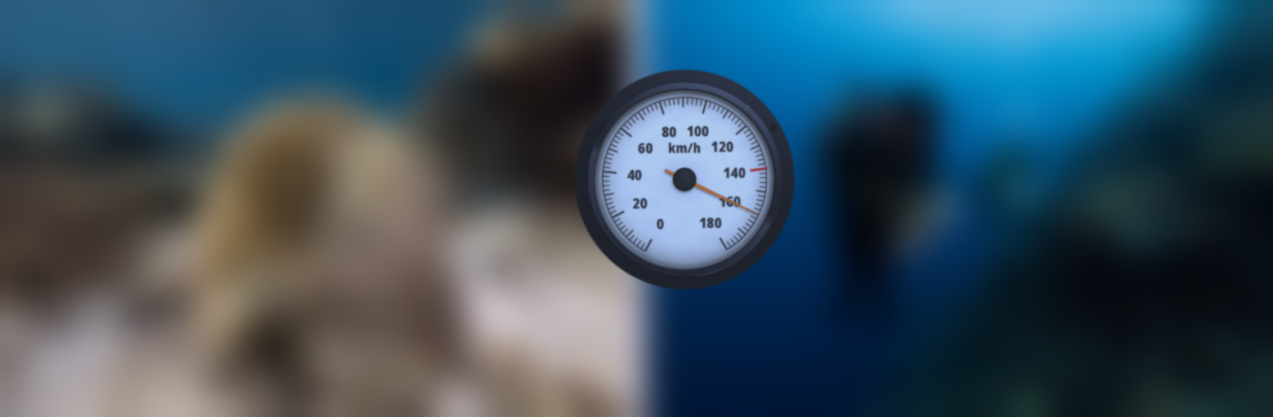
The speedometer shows km/h 160
